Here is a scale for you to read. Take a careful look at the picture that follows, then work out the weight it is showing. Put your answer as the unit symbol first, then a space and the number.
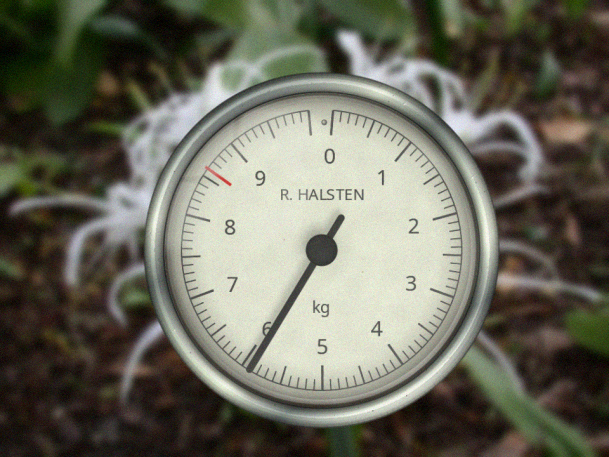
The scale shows kg 5.9
